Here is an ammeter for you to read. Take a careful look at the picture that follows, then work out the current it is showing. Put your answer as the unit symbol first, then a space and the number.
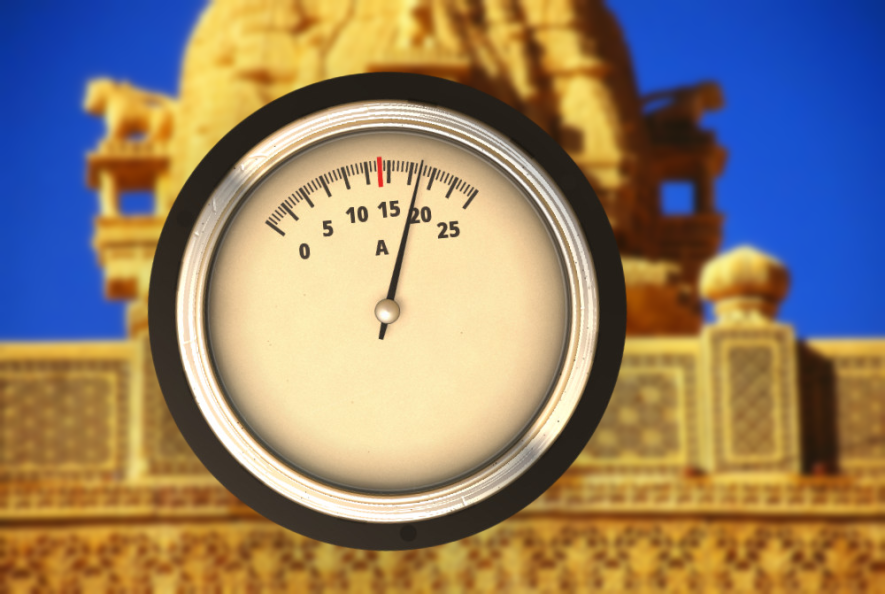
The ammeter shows A 18.5
